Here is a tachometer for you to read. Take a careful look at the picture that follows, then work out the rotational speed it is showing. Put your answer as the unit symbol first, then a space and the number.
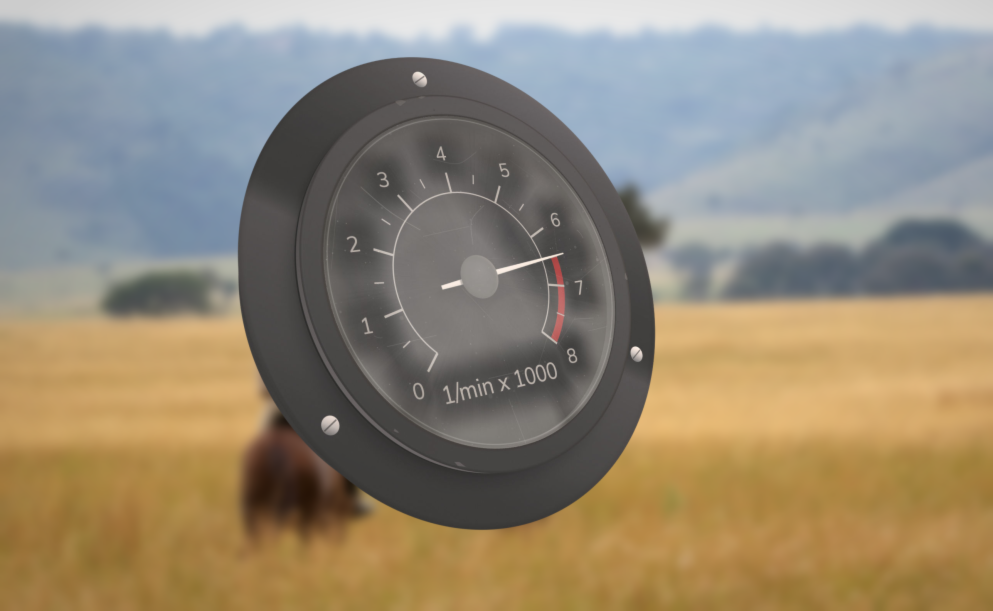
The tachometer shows rpm 6500
